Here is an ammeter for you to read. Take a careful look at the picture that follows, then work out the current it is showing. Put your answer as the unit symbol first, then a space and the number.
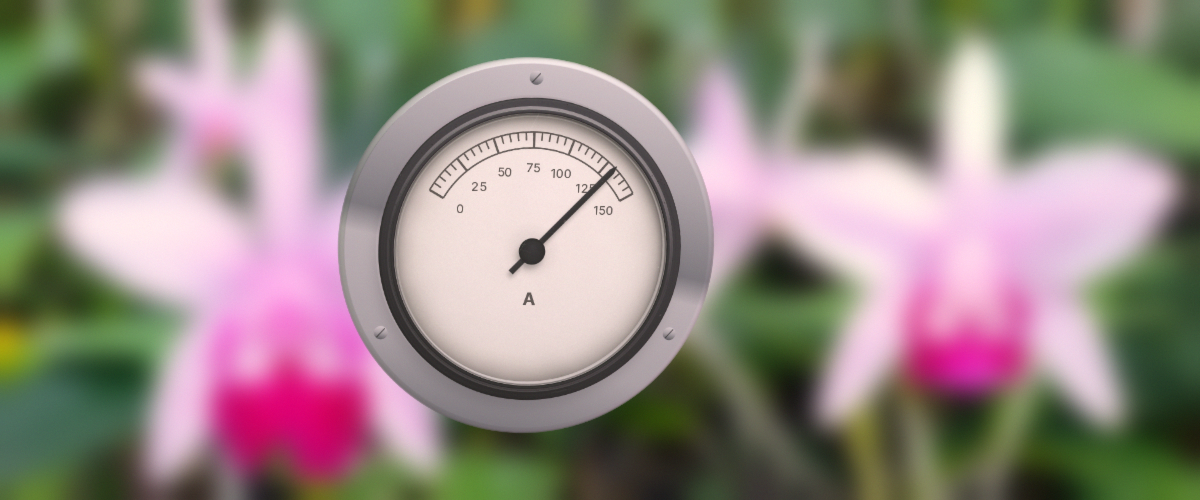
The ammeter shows A 130
